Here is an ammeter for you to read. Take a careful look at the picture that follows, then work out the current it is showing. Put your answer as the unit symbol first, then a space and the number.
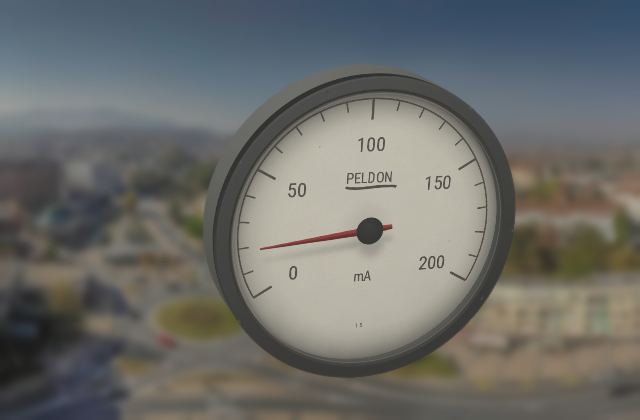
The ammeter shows mA 20
